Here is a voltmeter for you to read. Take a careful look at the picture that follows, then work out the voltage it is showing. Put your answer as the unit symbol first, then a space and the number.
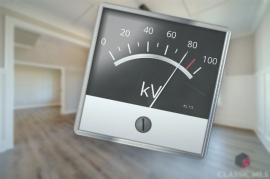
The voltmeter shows kV 80
